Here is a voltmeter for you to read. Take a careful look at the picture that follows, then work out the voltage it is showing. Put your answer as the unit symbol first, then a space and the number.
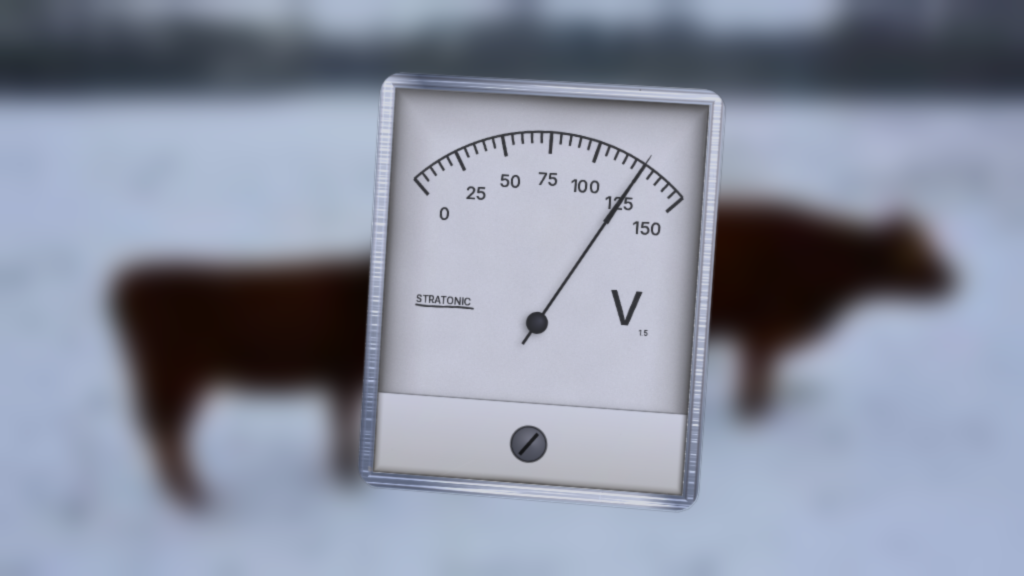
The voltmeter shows V 125
